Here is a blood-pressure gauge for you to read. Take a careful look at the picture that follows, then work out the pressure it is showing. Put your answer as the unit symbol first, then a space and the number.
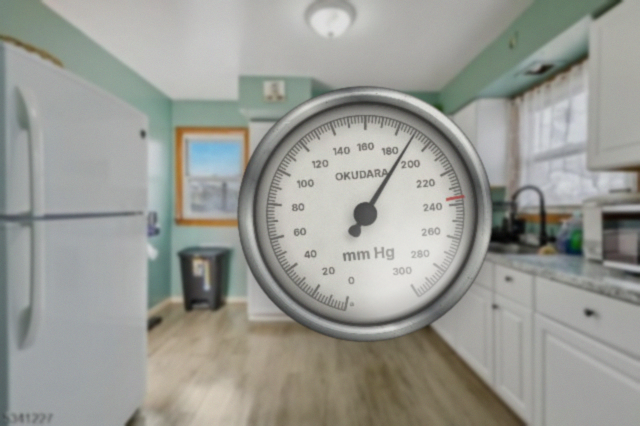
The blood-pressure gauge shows mmHg 190
